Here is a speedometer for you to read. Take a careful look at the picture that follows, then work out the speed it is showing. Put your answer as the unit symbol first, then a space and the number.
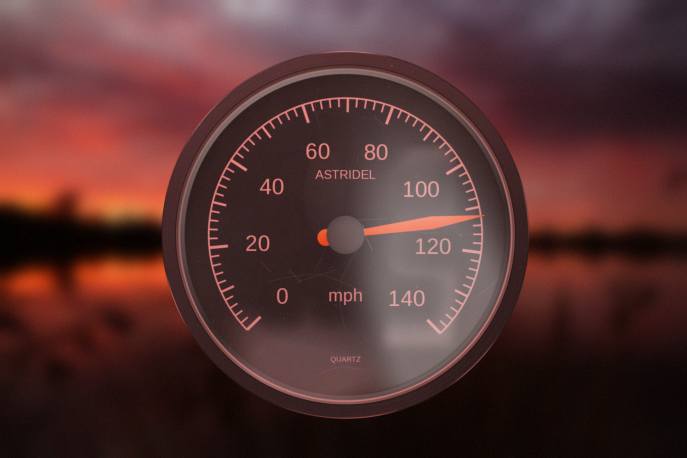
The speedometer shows mph 112
